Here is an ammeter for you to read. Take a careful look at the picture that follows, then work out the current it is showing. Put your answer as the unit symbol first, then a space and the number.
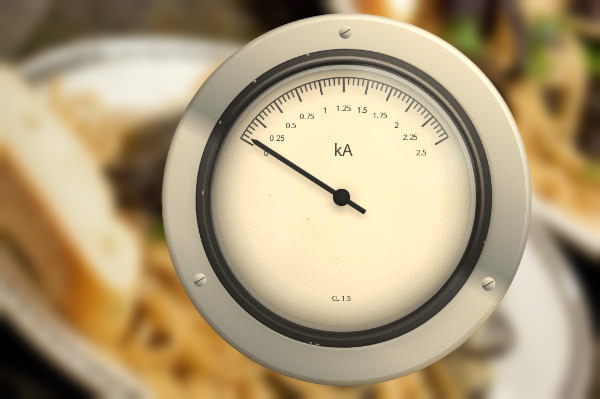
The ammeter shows kA 0.05
